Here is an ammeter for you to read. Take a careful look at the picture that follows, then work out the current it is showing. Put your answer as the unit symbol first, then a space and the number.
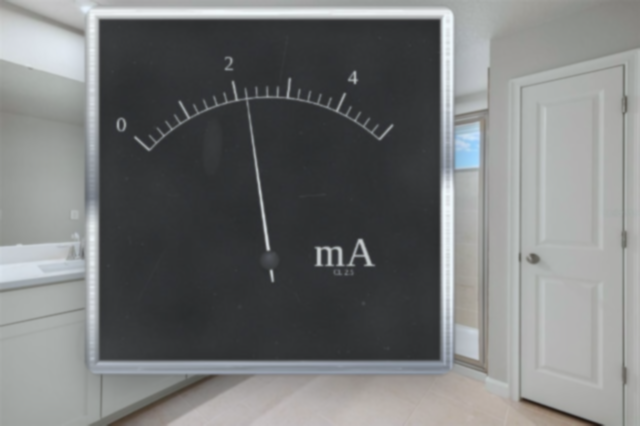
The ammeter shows mA 2.2
